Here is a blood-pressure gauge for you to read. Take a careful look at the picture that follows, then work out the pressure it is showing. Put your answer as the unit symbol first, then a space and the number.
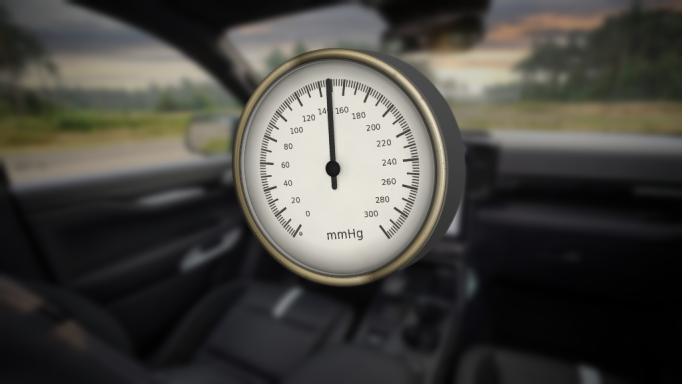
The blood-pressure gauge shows mmHg 150
